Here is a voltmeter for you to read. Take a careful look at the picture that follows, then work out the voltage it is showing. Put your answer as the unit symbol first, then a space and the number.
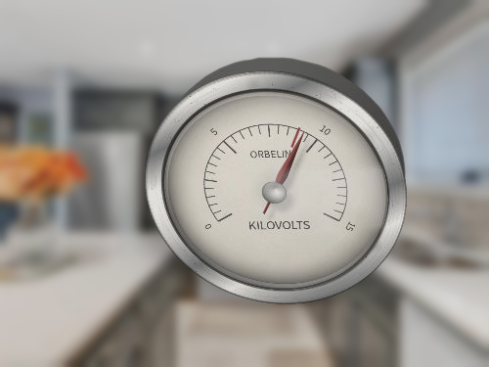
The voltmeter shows kV 9.25
